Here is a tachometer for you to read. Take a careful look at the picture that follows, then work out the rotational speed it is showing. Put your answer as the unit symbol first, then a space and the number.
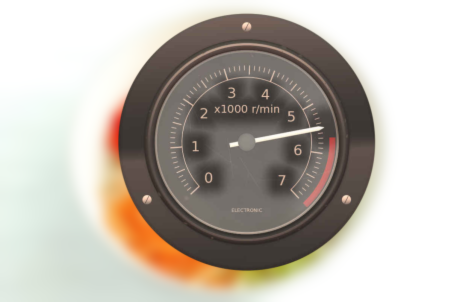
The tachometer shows rpm 5500
